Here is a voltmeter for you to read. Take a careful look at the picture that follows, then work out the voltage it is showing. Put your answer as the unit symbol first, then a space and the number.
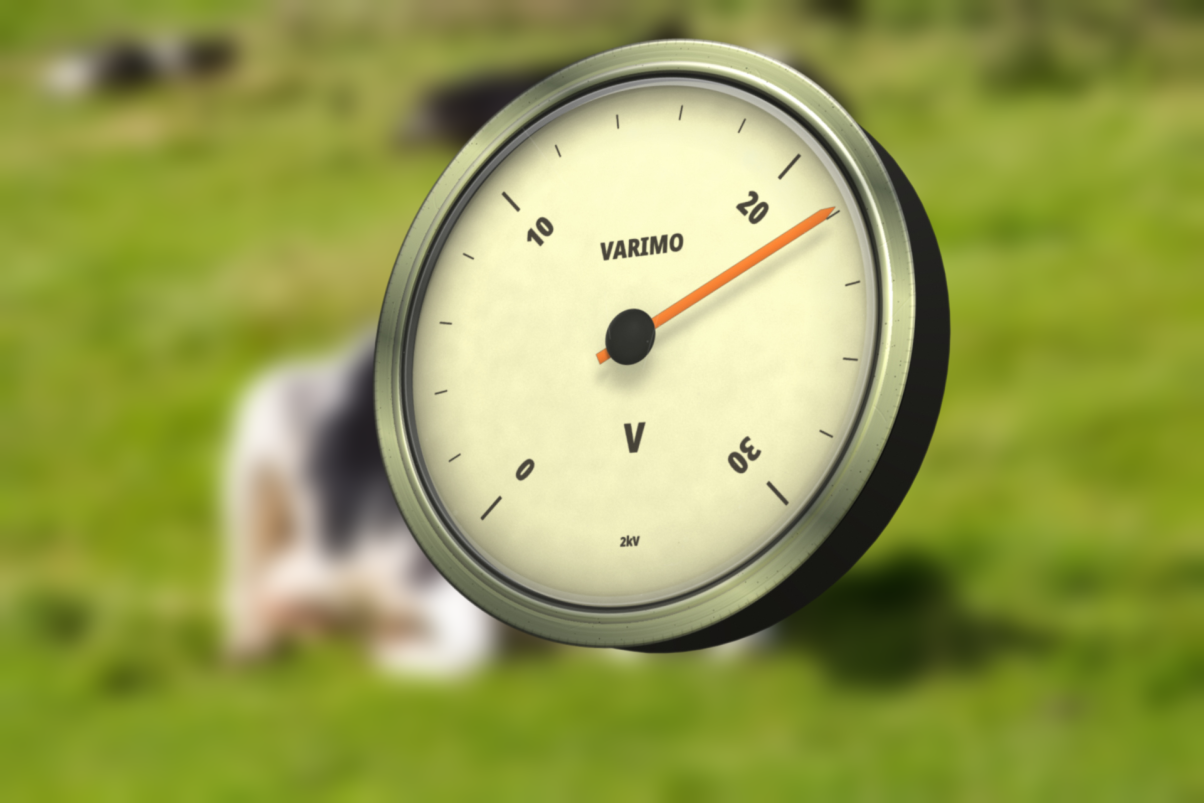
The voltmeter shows V 22
